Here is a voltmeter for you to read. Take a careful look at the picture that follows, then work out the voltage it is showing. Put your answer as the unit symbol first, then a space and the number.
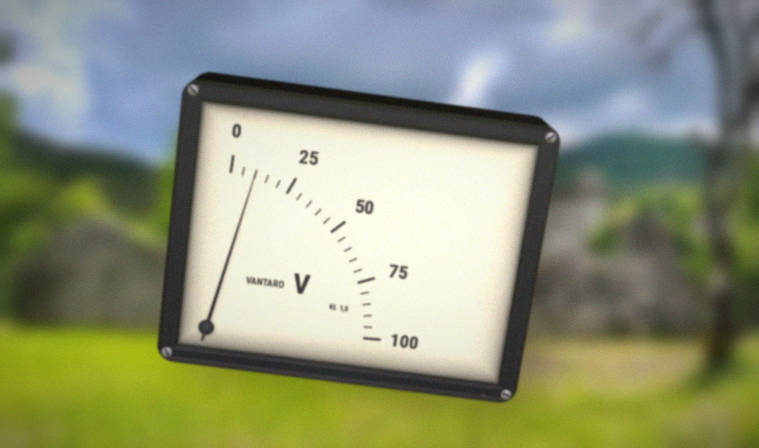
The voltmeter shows V 10
